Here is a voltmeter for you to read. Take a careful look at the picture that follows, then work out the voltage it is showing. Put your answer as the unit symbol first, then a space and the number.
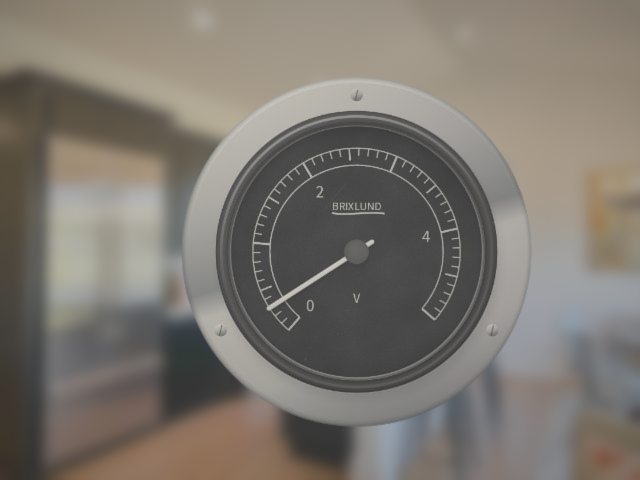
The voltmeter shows V 0.3
